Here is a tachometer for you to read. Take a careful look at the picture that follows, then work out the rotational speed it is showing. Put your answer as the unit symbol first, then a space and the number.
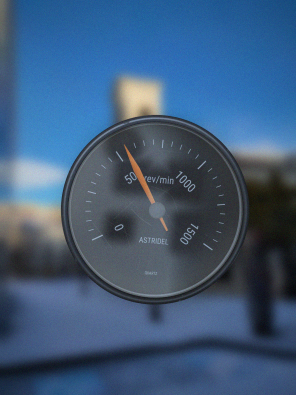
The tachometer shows rpm 550
